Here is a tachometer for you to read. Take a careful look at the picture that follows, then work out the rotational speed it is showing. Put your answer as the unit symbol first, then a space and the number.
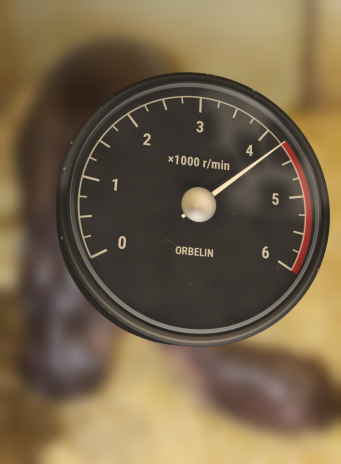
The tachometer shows rpm 4250
